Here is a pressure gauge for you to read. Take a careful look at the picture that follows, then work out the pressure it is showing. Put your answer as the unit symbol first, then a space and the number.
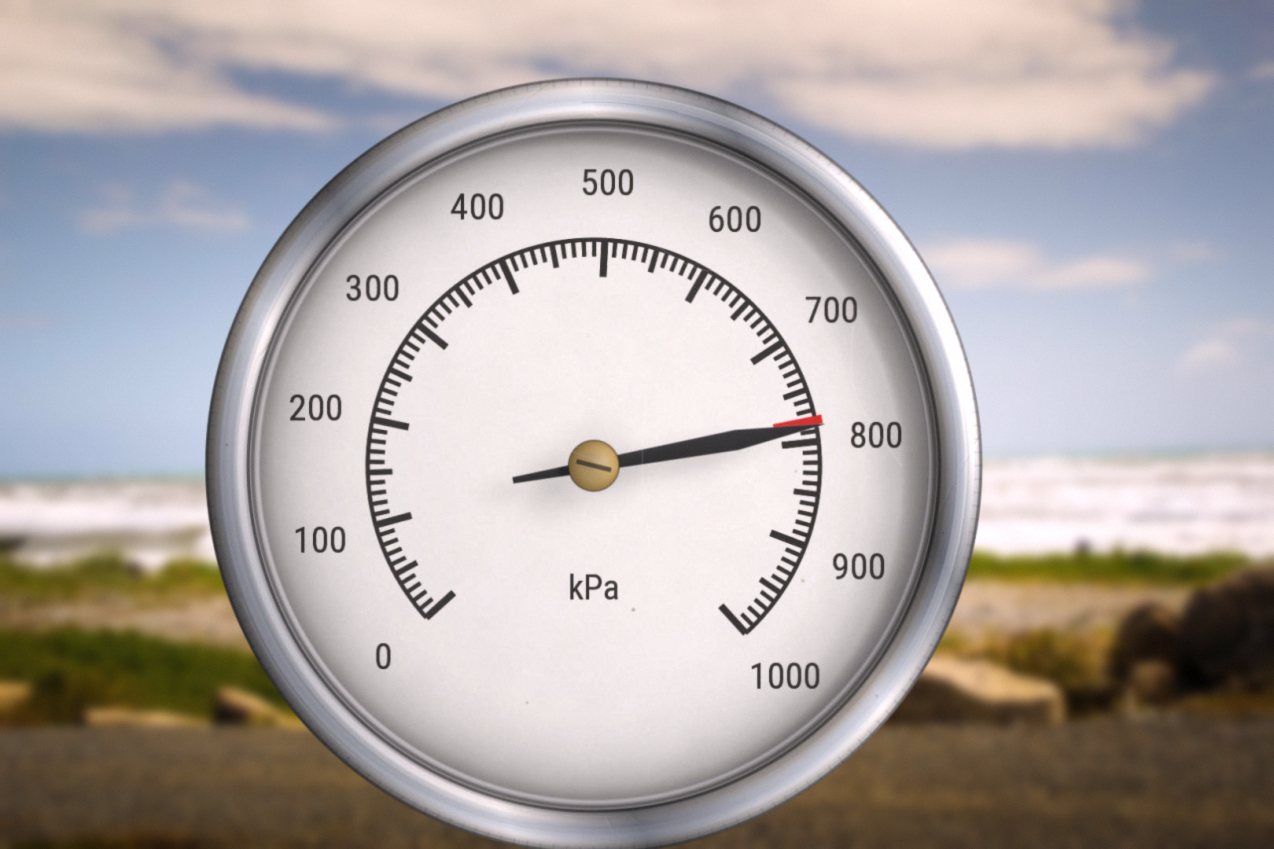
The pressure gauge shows kPa 785
